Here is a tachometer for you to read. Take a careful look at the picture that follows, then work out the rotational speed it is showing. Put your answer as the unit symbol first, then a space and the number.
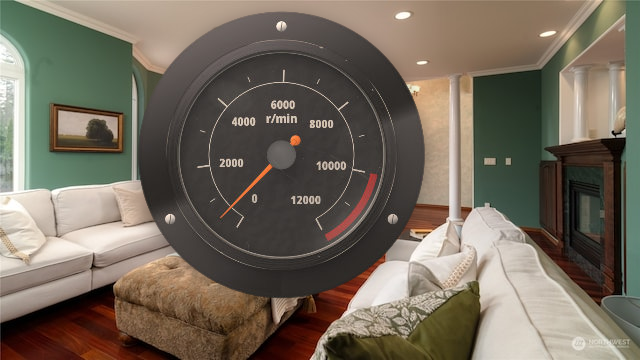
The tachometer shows rpm 500
